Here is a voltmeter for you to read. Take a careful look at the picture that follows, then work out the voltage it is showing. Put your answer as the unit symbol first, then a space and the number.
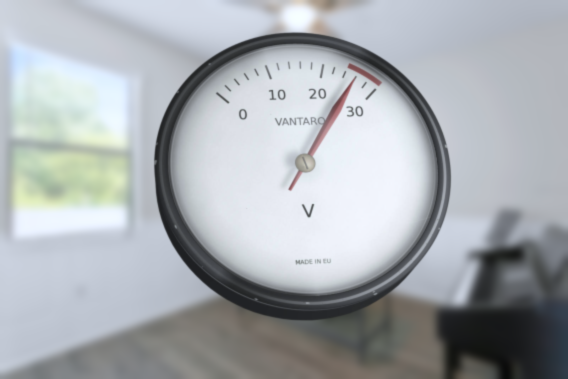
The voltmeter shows V 26
